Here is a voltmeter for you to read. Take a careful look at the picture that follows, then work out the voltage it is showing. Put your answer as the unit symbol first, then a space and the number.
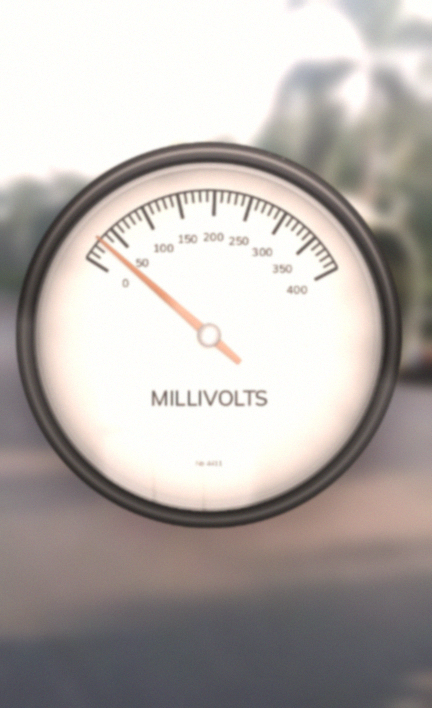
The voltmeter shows mV 30
